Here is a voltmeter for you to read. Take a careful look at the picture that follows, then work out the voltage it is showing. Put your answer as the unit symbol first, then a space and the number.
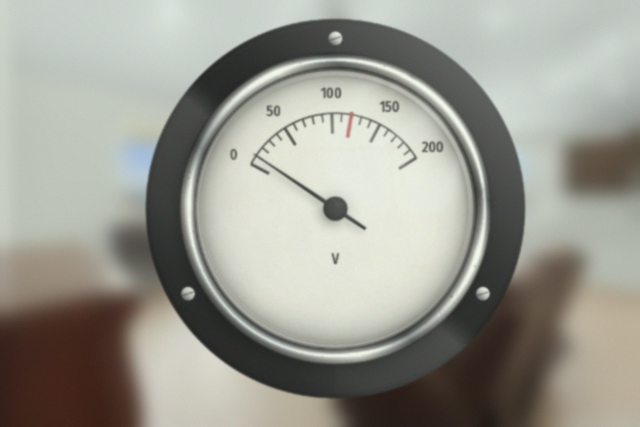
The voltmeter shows V 10
